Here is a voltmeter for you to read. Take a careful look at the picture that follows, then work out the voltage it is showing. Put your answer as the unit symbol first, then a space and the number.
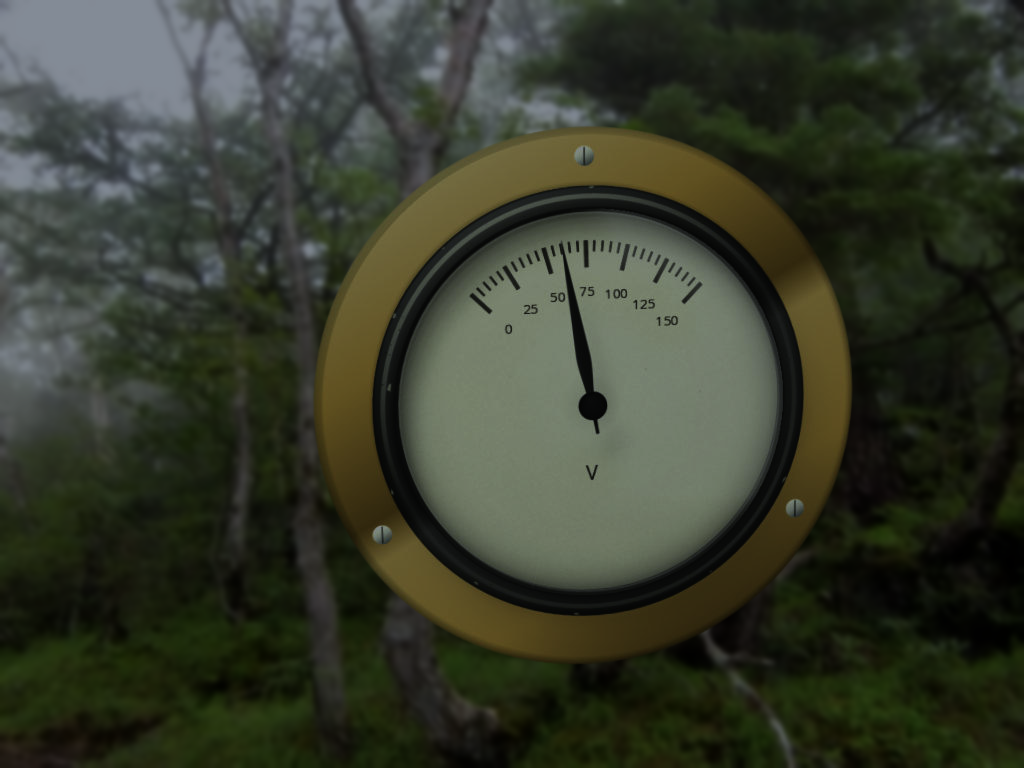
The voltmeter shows V 60
